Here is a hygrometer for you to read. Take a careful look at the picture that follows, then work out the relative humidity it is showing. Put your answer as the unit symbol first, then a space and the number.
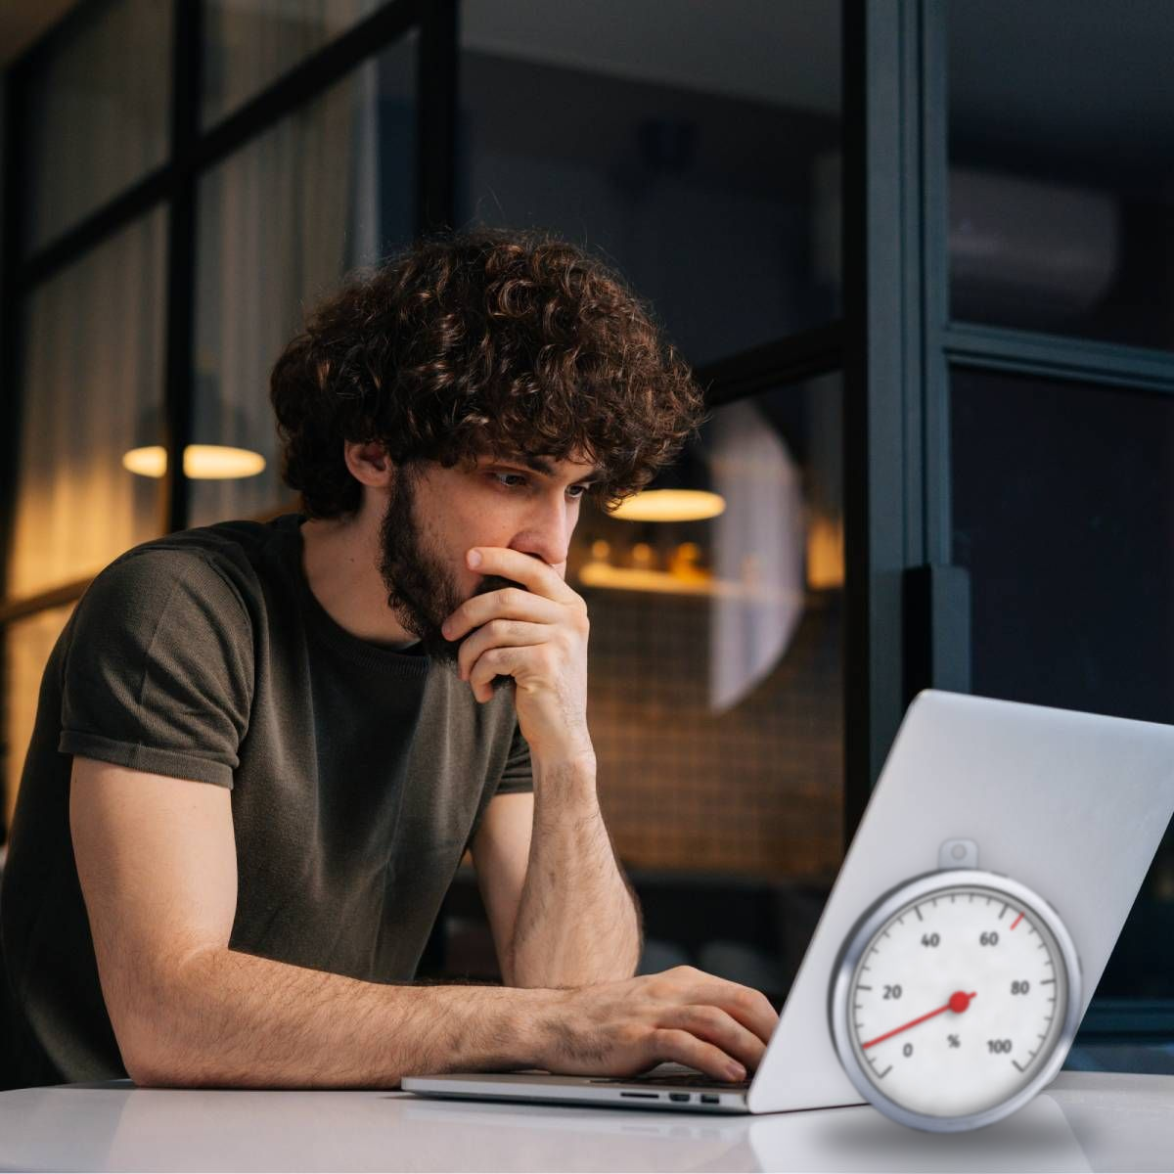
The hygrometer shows % 8
